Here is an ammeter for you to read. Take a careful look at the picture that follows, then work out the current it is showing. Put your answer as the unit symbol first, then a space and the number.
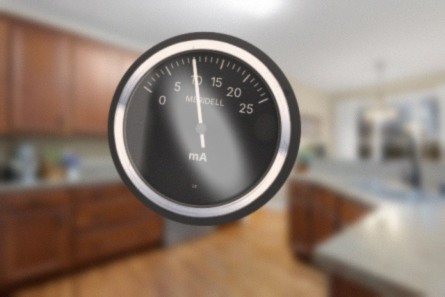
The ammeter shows mA 10
